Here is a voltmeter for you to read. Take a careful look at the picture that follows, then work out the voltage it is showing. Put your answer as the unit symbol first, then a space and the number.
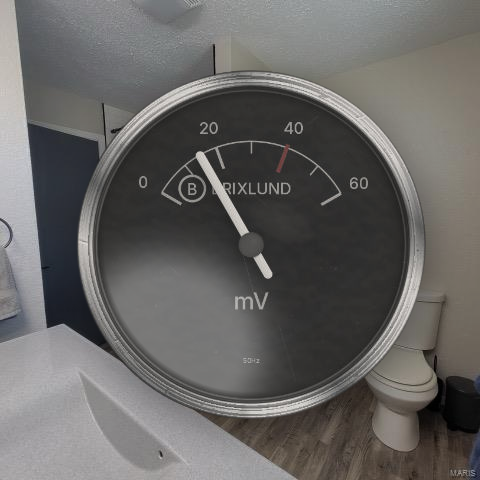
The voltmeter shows mV 15
